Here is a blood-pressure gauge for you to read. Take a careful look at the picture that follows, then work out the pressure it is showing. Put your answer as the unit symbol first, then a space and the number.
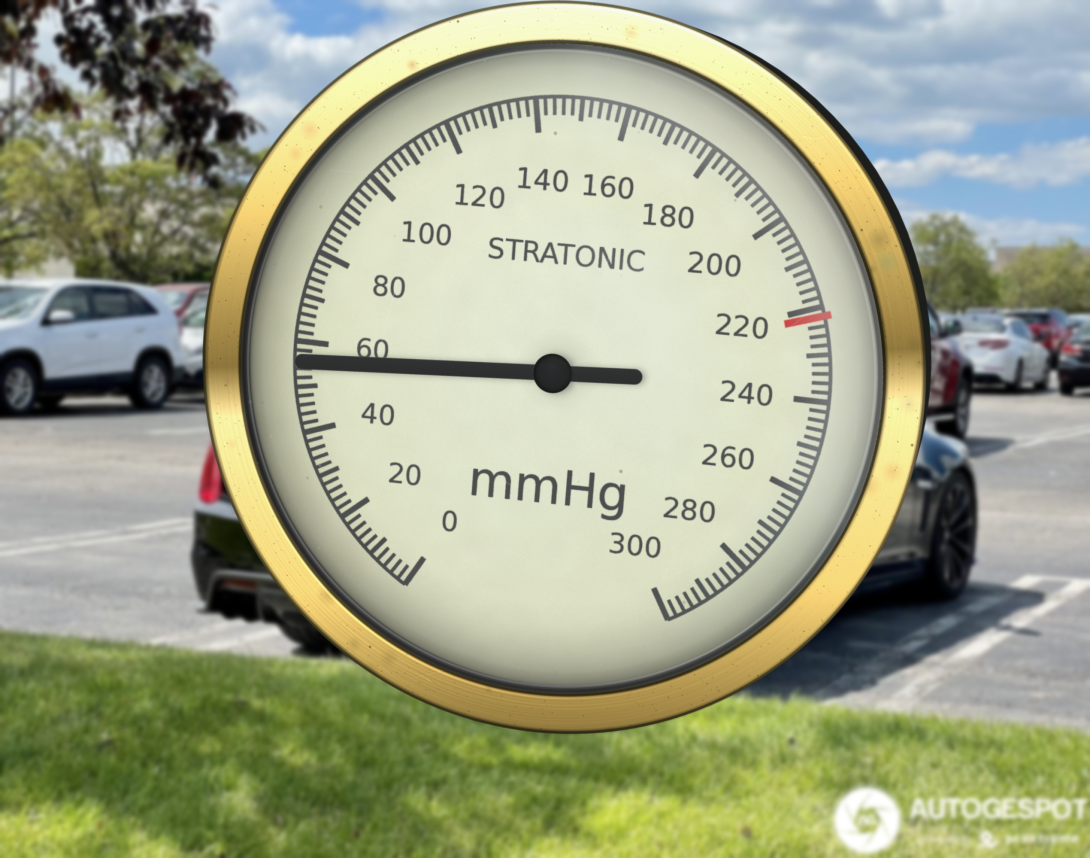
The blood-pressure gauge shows mmHg 56
